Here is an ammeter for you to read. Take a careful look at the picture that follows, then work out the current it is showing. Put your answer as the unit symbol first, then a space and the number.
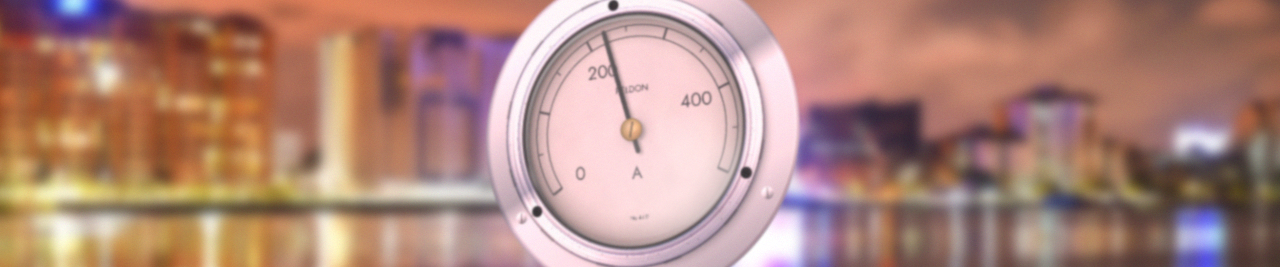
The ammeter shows A 225
